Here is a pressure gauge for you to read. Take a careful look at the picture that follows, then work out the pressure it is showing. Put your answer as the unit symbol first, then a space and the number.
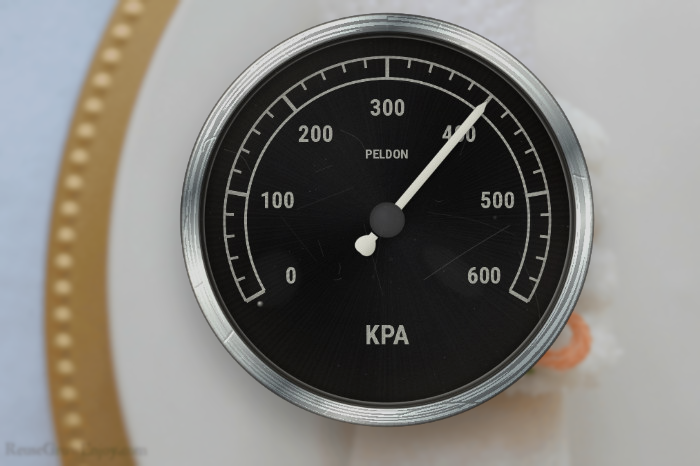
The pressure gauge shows kPa 400
